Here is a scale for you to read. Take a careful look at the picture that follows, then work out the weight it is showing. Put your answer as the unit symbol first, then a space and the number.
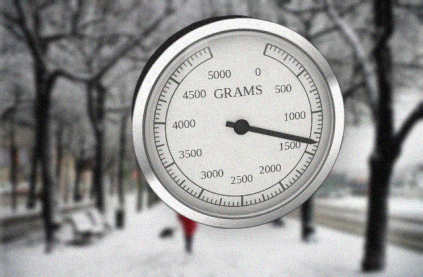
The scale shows g 1350
